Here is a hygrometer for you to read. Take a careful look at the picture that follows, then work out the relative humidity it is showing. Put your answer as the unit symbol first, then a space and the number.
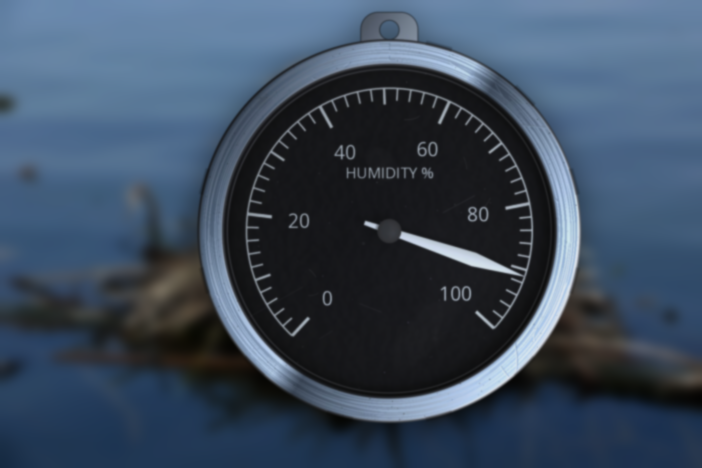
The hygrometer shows % 91
